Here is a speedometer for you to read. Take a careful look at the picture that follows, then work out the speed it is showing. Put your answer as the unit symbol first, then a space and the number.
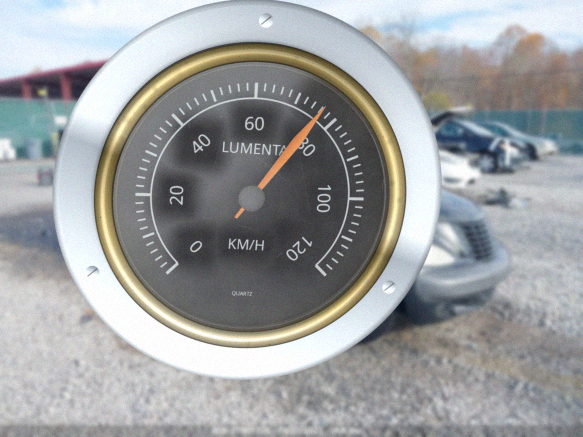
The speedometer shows km/h 76
